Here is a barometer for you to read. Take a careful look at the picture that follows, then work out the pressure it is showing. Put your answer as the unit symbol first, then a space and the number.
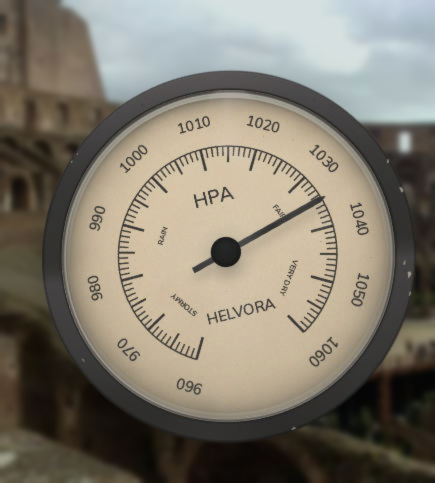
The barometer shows hPa 1035
